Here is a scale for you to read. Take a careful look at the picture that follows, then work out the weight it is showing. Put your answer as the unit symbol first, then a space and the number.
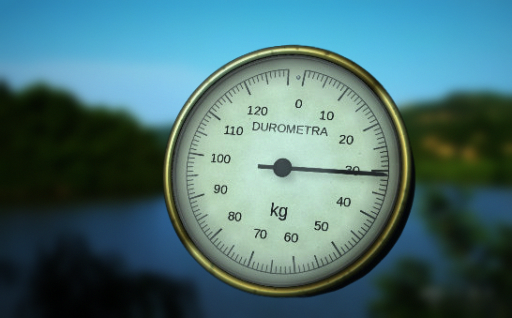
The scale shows kg 31
